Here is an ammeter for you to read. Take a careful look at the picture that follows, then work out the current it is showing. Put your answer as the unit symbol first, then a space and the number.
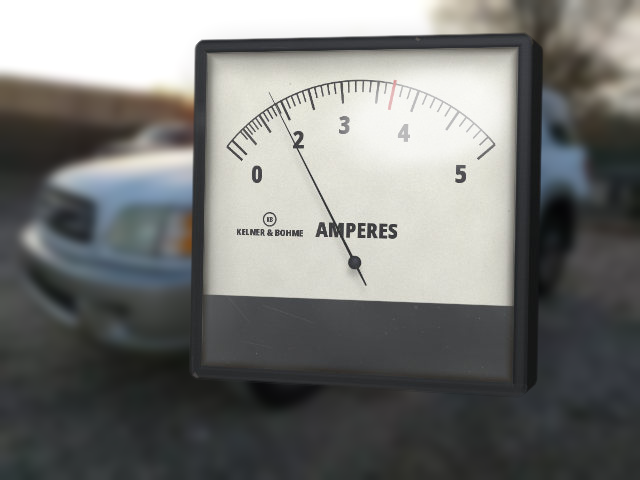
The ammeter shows A 1.9
